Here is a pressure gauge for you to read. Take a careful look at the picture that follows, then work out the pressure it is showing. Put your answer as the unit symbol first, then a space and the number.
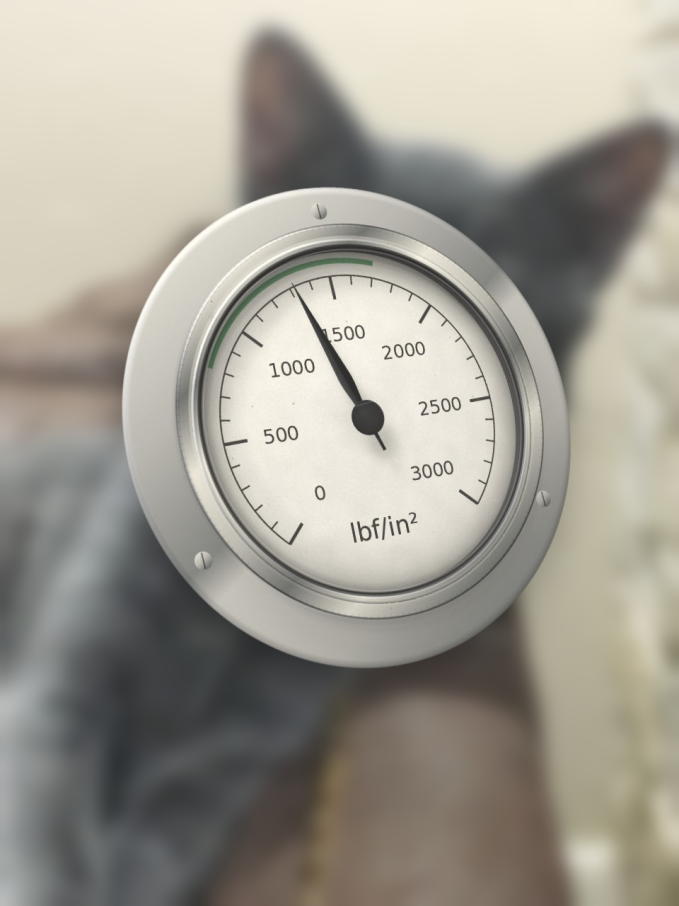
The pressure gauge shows psi 1300
